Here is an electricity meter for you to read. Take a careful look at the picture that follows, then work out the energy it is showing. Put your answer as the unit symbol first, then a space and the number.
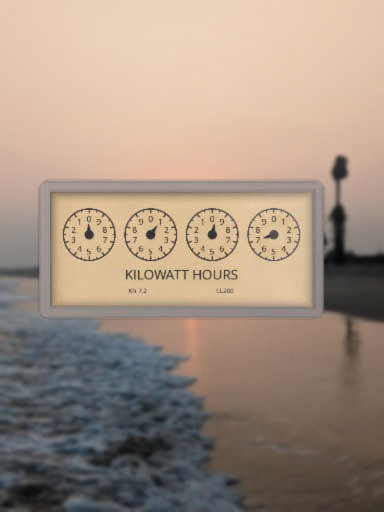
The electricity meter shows kWh 97
